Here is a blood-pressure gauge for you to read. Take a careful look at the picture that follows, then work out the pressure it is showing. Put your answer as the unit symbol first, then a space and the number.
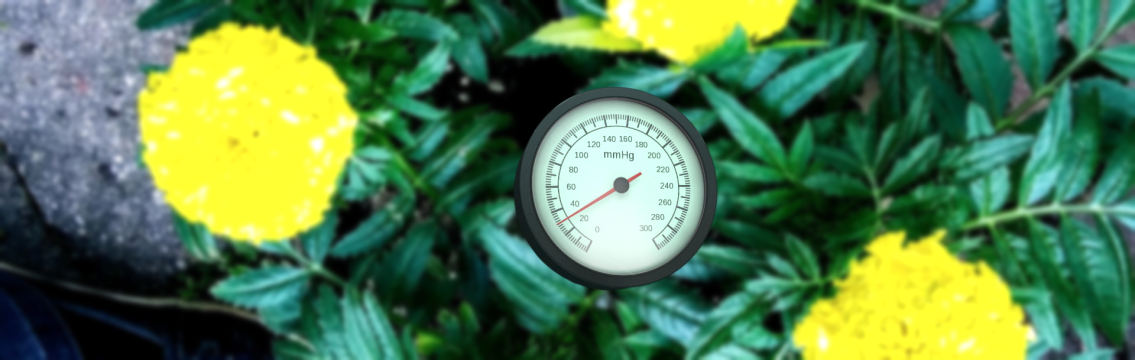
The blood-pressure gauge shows mmHg 30
